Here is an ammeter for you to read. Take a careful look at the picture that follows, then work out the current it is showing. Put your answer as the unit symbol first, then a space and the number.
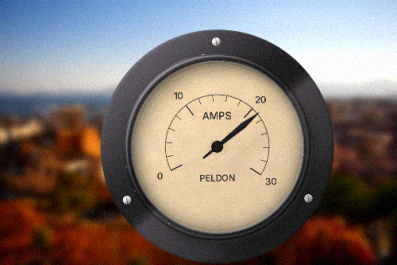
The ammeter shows A 21
